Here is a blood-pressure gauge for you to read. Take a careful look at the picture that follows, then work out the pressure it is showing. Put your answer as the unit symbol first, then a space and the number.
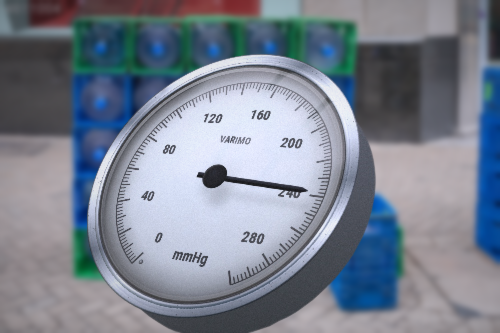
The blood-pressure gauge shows mmHg 240
